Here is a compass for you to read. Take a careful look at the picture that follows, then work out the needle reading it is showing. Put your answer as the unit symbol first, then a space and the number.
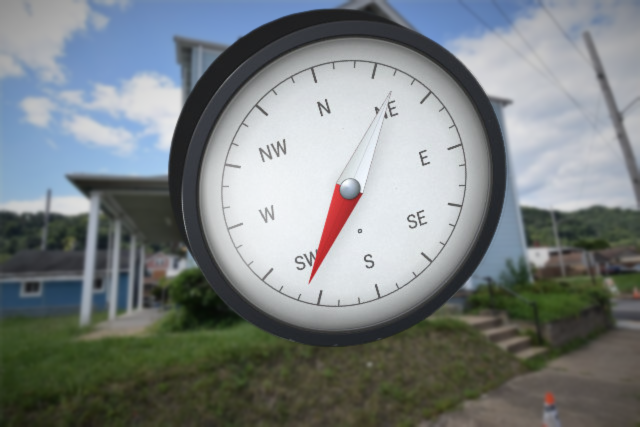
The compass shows ° 220
